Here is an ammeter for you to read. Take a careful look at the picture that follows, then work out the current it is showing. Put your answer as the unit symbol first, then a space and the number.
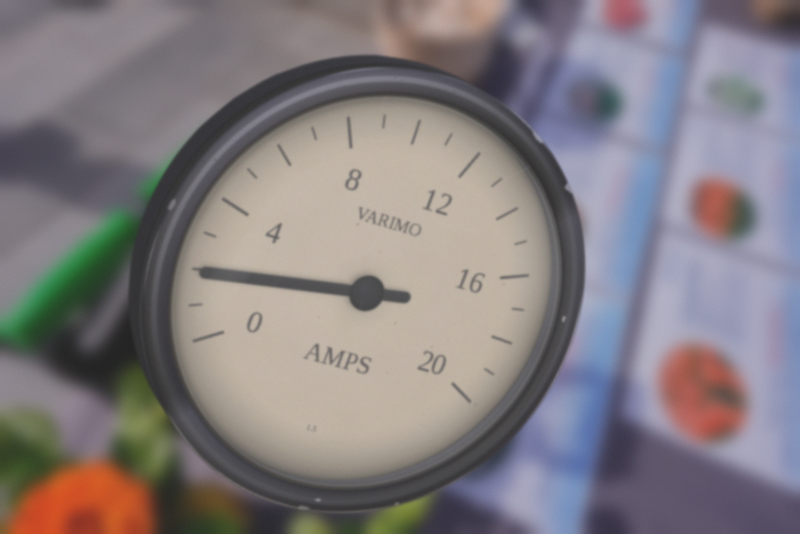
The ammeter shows A 2
